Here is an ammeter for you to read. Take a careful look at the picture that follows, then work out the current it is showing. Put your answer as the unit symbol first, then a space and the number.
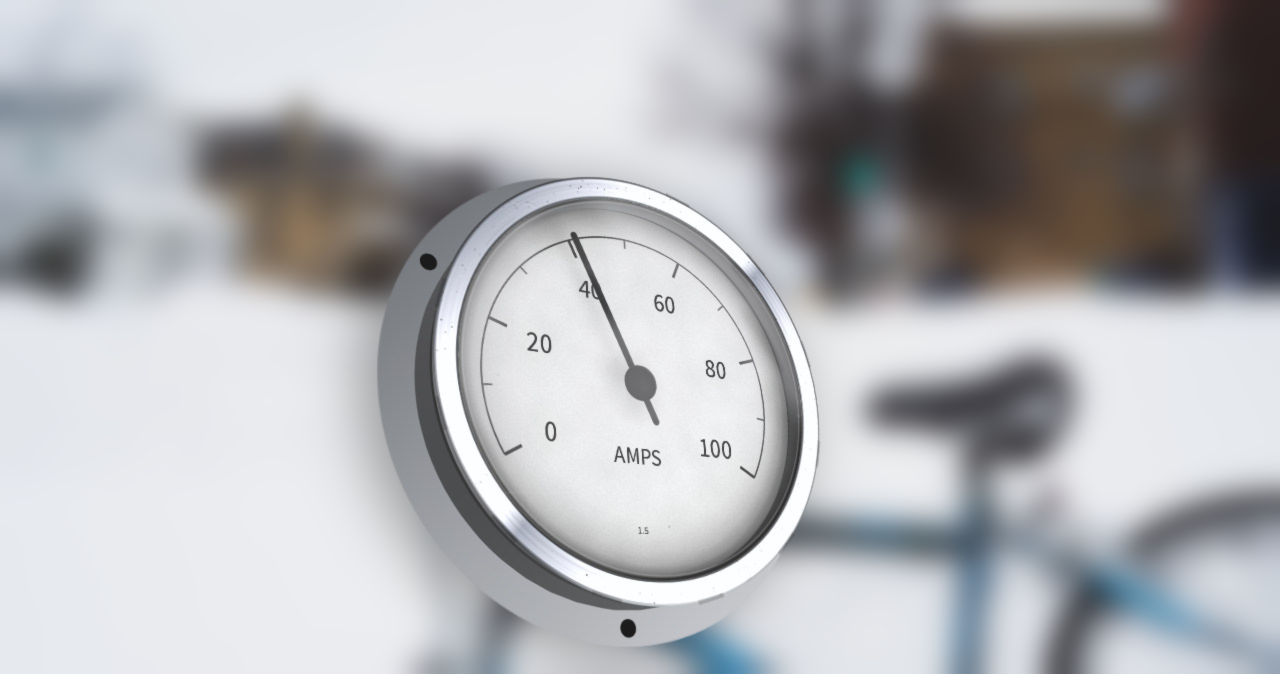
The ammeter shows A 40
